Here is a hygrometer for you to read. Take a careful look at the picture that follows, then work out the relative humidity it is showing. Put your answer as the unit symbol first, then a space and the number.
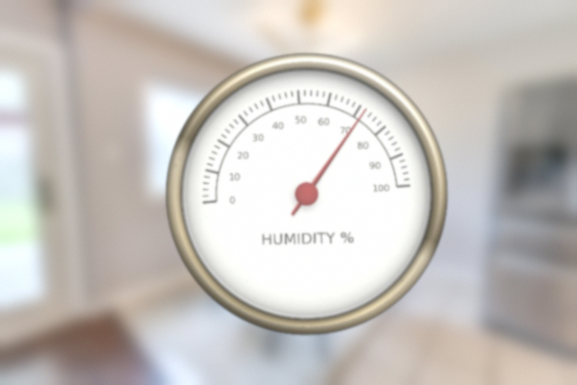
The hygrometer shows % 72
